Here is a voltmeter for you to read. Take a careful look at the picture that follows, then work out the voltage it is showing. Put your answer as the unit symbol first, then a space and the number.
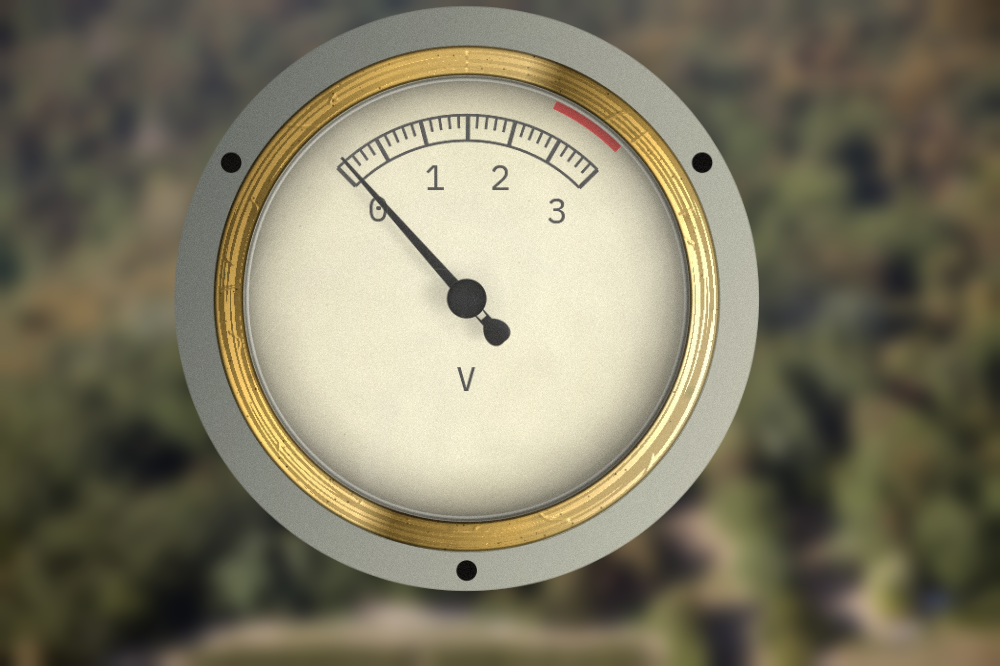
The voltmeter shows V 0.1
